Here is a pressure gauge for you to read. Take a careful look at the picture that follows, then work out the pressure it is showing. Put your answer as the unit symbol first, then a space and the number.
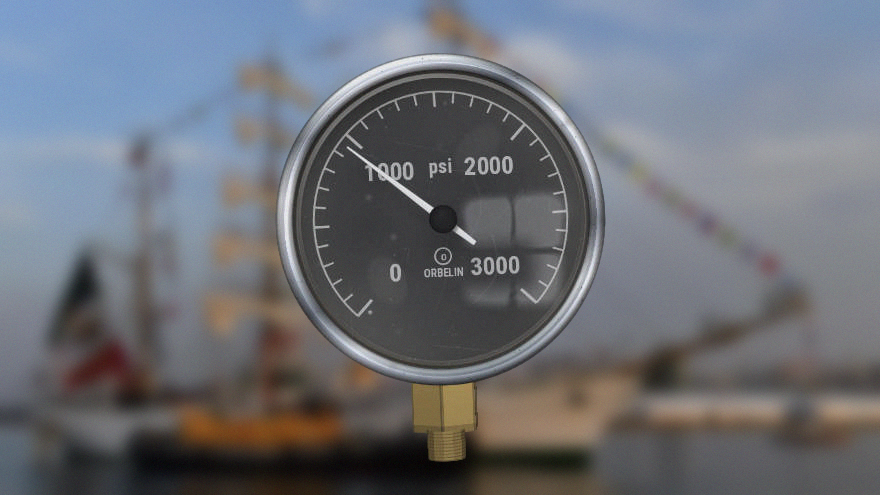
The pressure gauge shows psi 950
